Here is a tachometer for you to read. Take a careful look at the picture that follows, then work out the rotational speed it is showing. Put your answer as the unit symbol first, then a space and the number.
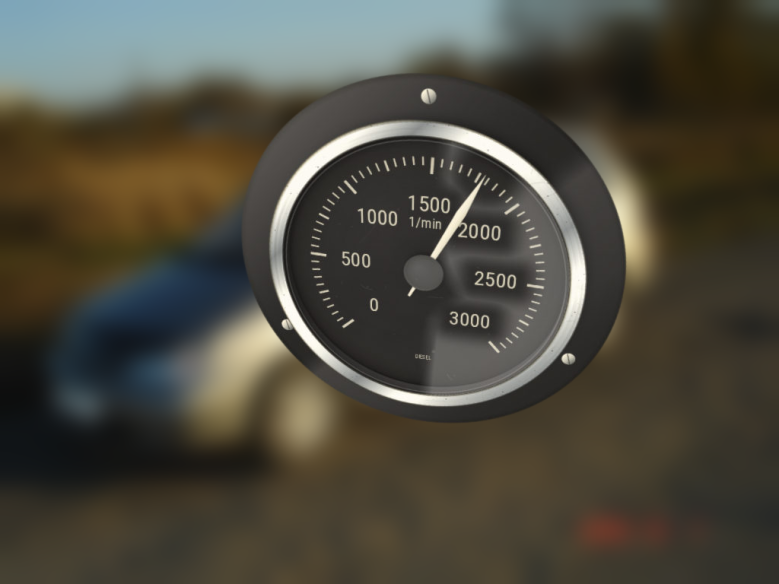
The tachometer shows rpm 1775
